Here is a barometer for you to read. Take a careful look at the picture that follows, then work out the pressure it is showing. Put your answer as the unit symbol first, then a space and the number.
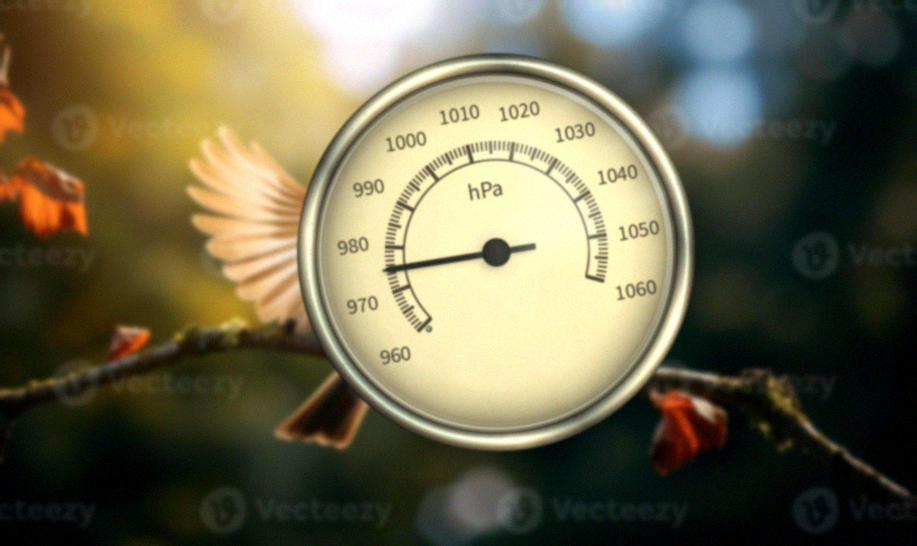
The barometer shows hPa 975
